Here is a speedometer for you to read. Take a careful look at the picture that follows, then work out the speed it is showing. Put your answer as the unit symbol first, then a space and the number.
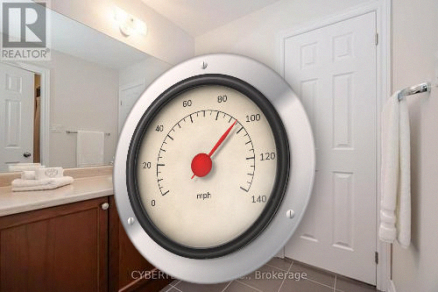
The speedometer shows mph 95
